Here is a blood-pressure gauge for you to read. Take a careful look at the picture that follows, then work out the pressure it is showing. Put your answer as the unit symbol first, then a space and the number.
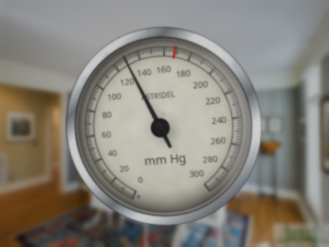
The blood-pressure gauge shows mmHg 130
